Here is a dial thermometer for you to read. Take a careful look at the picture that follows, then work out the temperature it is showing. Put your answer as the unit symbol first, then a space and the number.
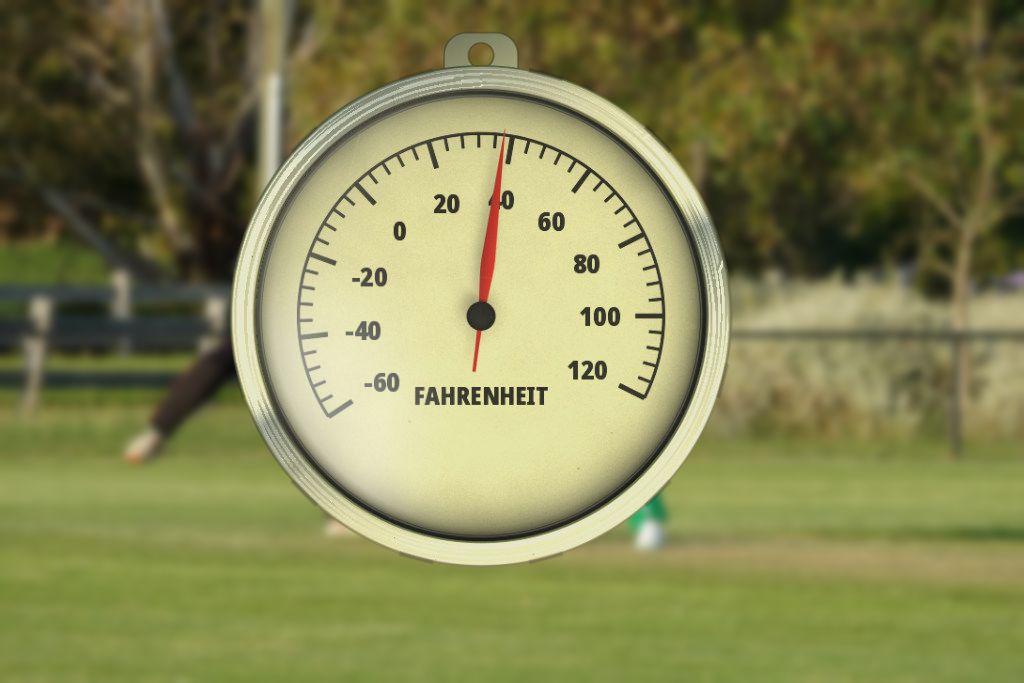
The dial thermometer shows °F 38
